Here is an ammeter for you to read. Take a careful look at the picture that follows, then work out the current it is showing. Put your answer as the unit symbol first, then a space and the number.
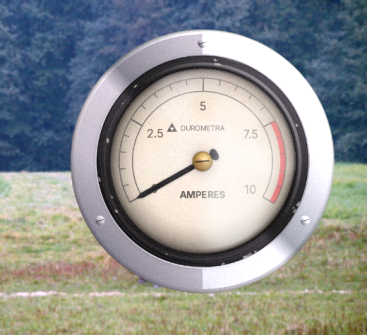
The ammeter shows A 0
